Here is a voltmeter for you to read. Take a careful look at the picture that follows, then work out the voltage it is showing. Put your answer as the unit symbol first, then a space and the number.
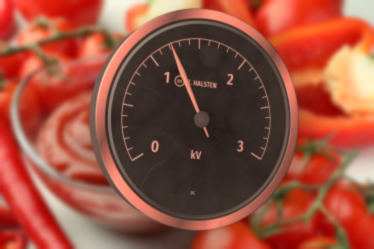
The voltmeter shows kV 1.2
